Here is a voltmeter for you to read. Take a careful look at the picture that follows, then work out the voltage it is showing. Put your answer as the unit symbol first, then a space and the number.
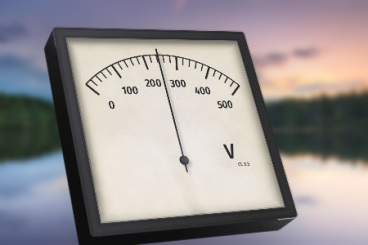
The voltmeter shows V 240
